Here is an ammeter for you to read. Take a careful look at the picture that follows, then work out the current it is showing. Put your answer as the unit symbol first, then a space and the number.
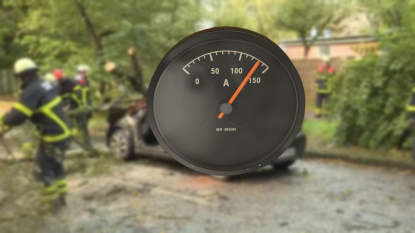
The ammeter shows A 130
